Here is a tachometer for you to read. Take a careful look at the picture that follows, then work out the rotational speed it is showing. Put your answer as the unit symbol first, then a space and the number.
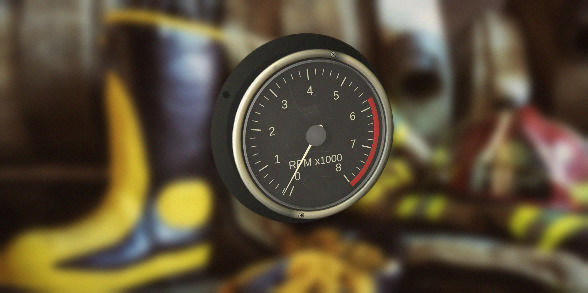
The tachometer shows rpm 200
